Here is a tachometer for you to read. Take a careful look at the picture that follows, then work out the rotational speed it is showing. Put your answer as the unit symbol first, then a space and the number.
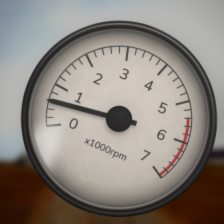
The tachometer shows rpm 600
